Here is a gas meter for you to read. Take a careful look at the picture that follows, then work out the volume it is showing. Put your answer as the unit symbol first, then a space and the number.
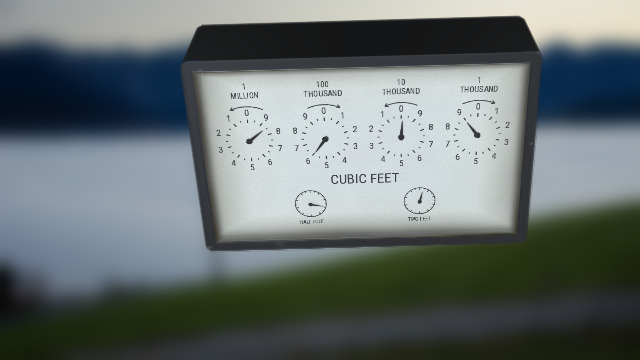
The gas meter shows ft³ 859900
